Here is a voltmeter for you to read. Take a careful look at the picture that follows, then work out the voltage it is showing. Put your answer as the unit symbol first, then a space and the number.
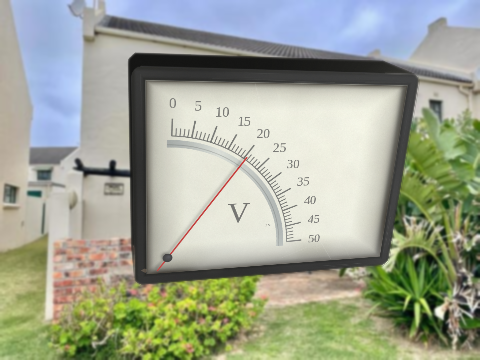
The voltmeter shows V 20
